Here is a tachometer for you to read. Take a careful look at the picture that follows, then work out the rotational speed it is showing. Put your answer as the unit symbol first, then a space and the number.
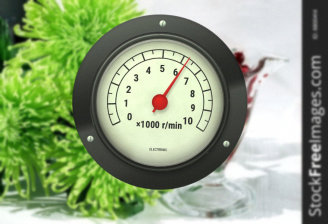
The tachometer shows rpm 6250
